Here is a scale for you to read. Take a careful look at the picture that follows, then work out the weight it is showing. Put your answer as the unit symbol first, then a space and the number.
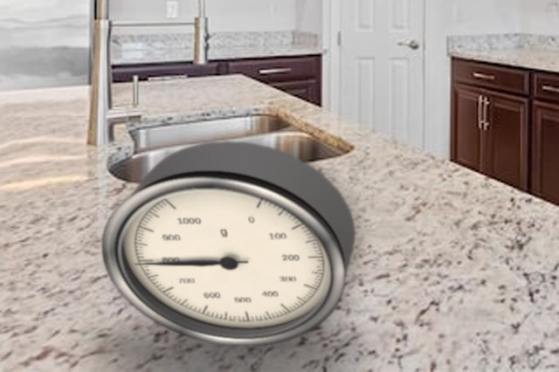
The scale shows g 800
